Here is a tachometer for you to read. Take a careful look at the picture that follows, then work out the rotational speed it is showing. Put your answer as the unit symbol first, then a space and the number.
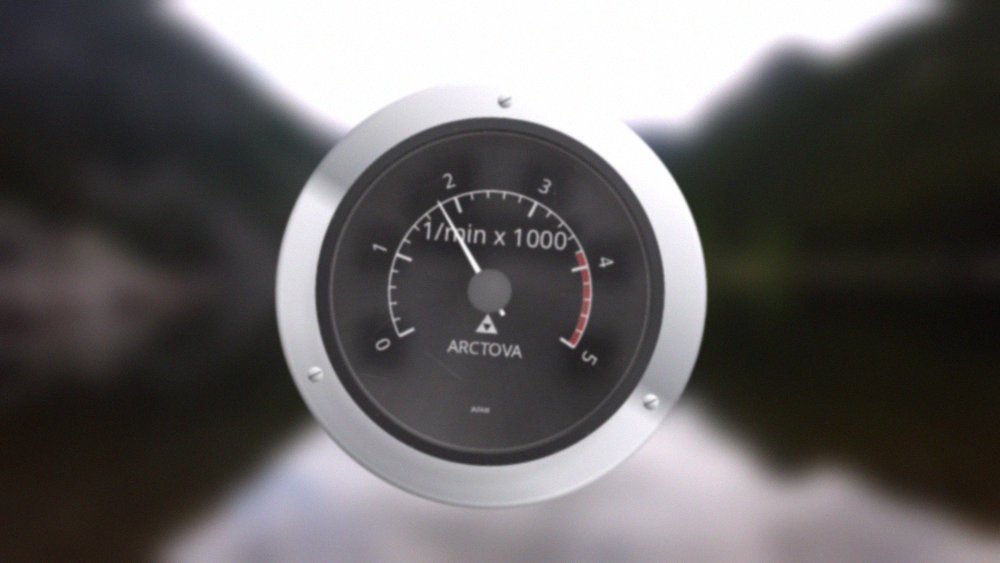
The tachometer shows rpm 1800
